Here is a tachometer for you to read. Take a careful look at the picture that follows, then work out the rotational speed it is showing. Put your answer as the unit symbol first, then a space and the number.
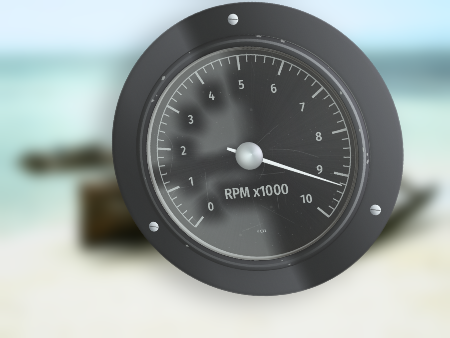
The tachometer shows rpm 9200
